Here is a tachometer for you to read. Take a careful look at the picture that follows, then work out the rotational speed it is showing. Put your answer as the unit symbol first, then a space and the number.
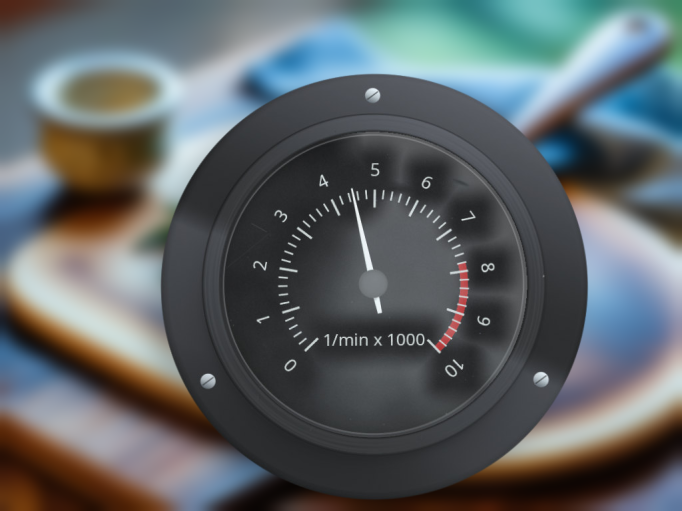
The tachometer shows rpm 4500
